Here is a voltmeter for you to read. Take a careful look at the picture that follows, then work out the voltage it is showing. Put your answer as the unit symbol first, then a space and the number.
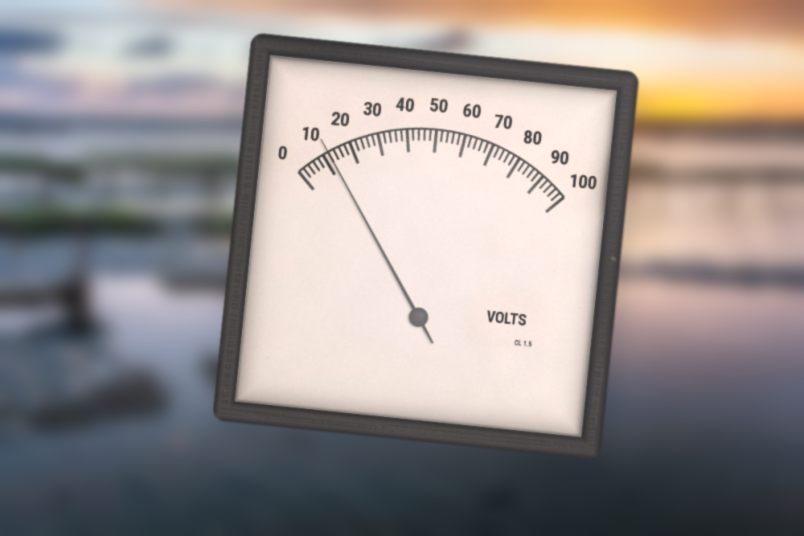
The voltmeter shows V 12
